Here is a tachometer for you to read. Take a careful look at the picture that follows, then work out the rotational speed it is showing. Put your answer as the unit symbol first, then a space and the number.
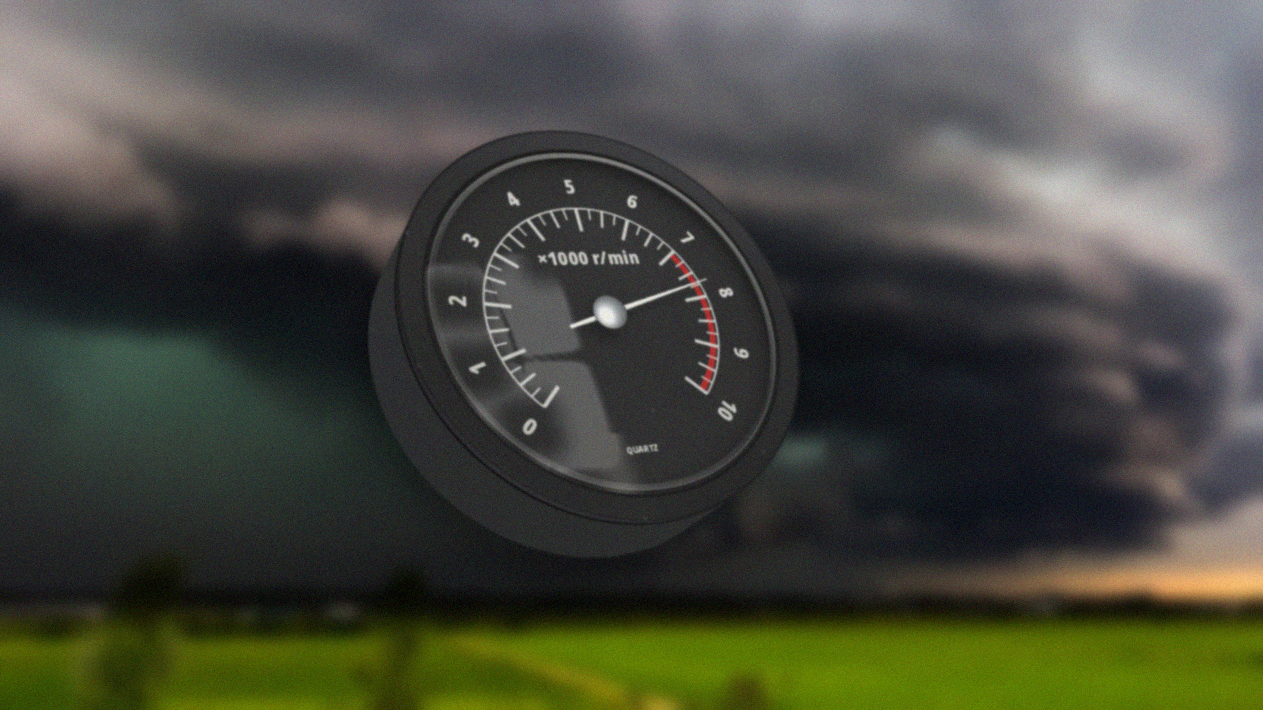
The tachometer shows rpm 7750
